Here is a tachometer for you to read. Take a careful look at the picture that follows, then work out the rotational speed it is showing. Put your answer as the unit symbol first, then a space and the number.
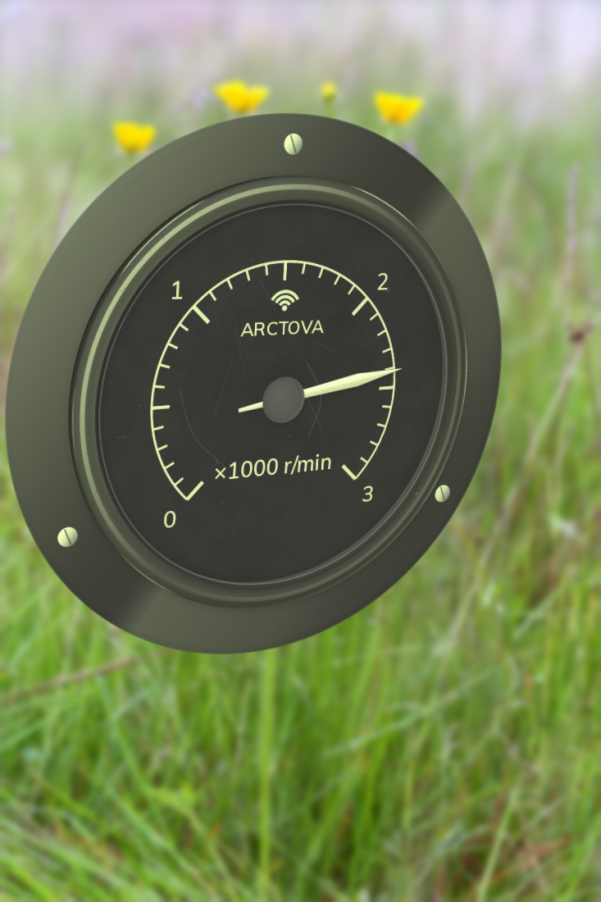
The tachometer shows rpm 2400
